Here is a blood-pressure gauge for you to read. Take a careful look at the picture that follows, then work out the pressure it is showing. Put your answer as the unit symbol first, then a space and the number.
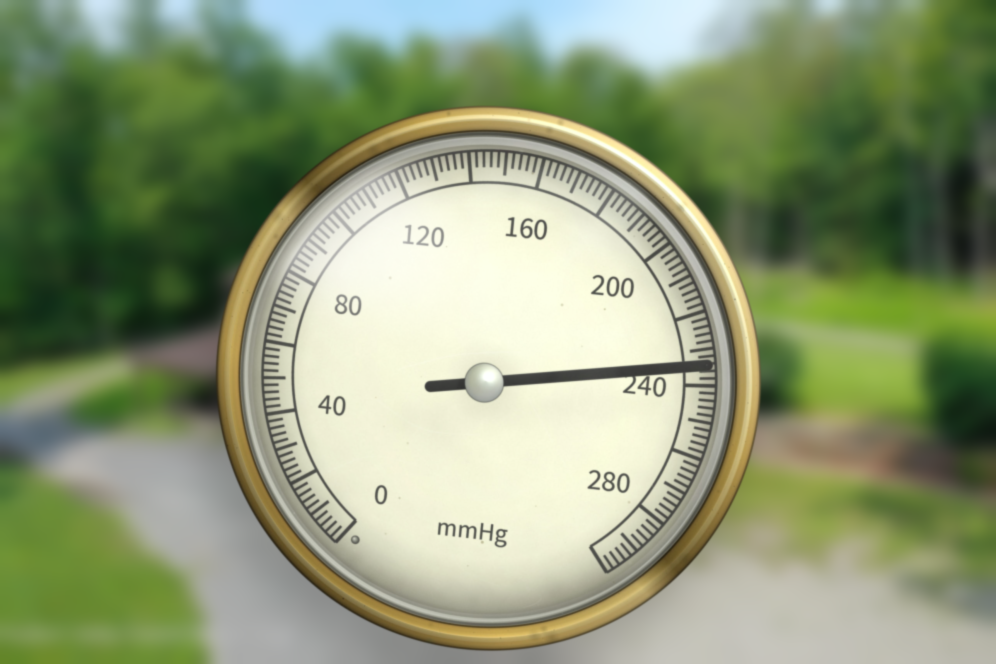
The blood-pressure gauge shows mmHg 234
